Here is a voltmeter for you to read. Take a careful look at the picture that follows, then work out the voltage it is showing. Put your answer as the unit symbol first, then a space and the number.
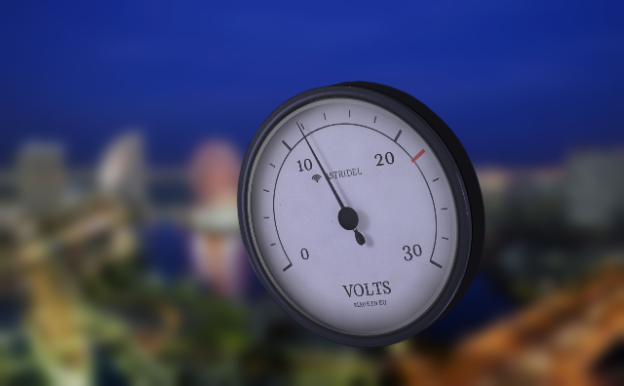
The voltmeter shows V 12
